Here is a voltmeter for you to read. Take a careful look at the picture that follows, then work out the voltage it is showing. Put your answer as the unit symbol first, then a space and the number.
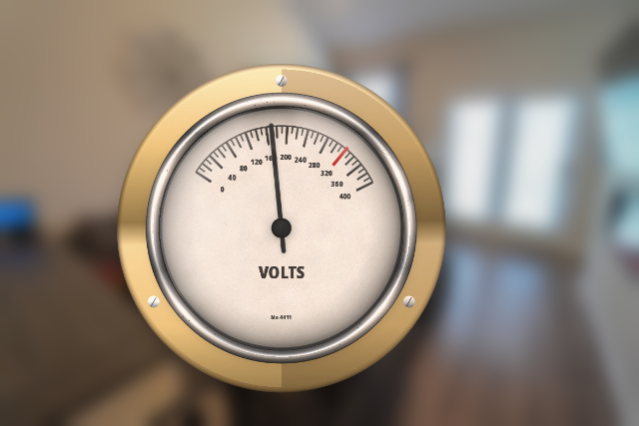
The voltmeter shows V 170
